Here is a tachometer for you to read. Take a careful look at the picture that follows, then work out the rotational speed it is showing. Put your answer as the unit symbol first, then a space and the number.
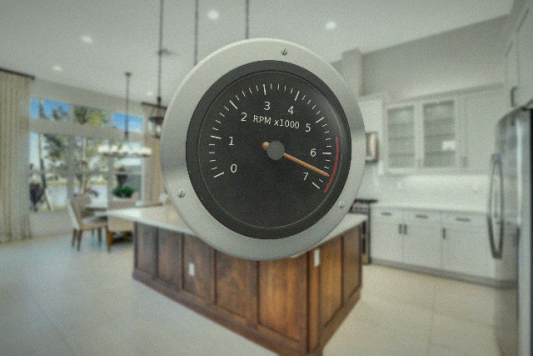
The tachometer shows rpm 6600
